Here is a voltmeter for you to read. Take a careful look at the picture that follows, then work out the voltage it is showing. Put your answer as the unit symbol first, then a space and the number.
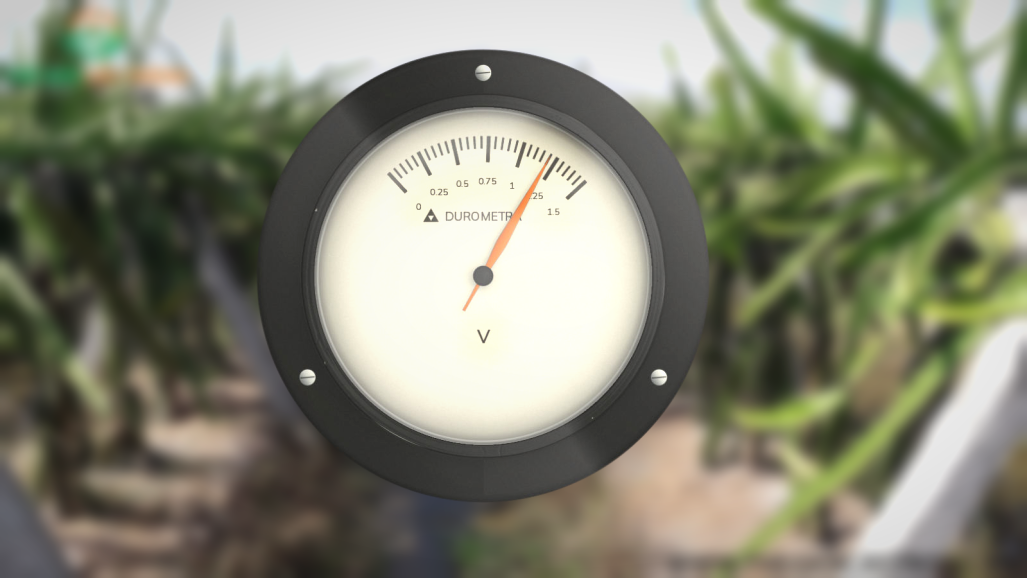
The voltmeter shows V 1.2
